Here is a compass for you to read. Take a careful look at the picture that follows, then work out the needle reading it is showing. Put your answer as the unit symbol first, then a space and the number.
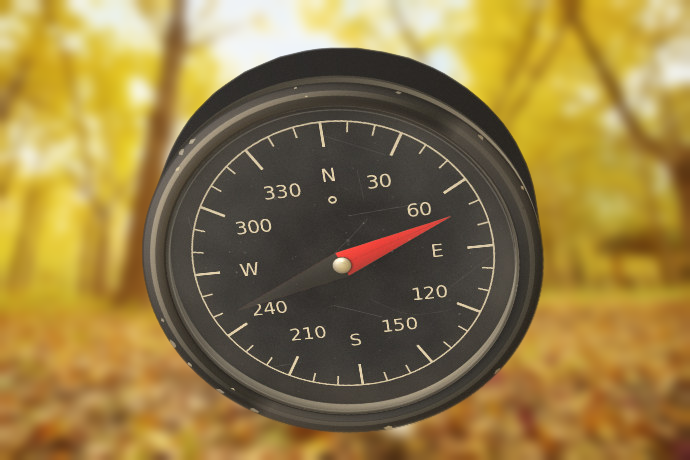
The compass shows ° 70
